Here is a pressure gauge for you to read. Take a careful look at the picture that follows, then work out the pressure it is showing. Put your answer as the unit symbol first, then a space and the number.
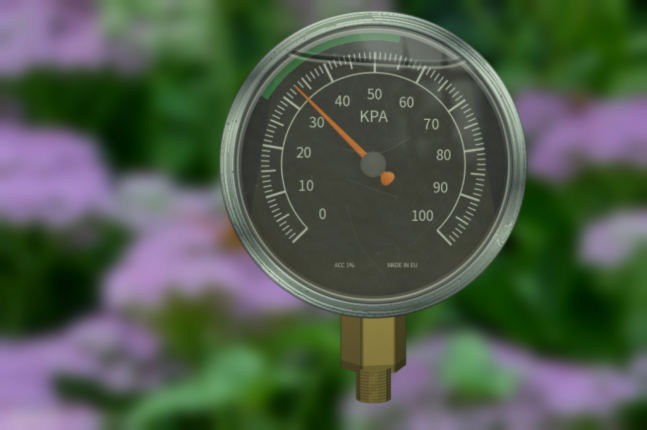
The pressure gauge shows kPa 33
